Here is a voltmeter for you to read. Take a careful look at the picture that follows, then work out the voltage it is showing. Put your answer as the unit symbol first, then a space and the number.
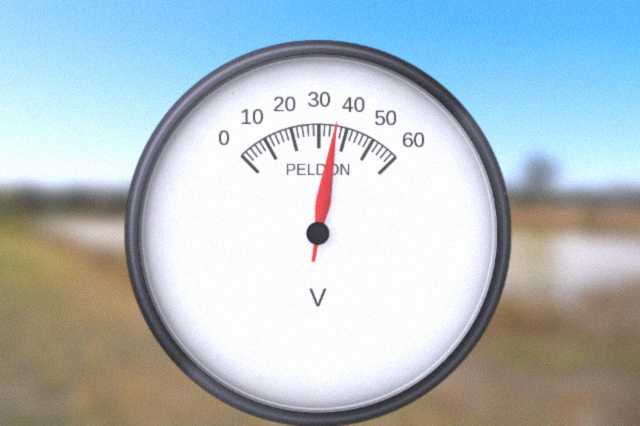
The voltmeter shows V 36
